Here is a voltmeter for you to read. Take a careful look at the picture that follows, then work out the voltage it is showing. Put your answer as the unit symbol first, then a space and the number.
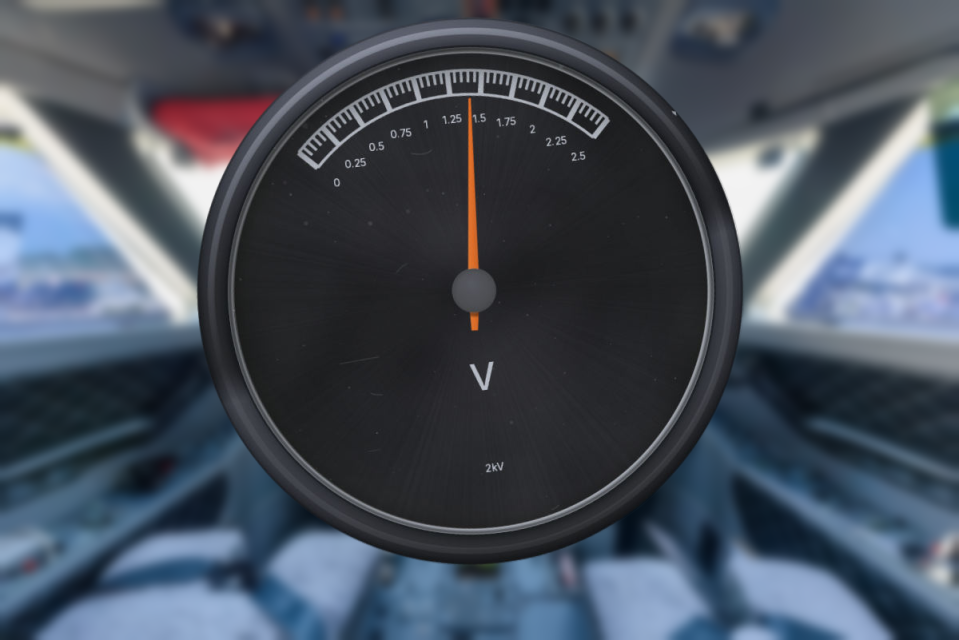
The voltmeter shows V 1.4
